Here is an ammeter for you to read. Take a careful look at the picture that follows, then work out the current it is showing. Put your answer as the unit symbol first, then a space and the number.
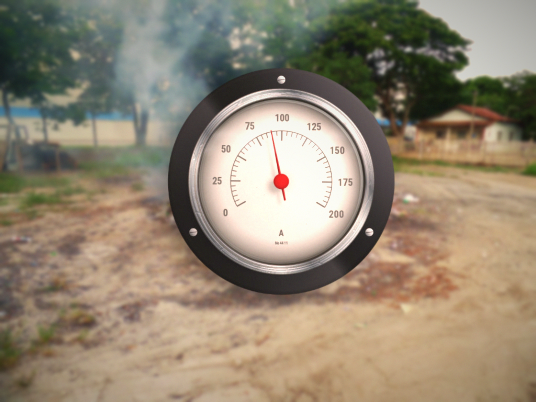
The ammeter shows A 90
